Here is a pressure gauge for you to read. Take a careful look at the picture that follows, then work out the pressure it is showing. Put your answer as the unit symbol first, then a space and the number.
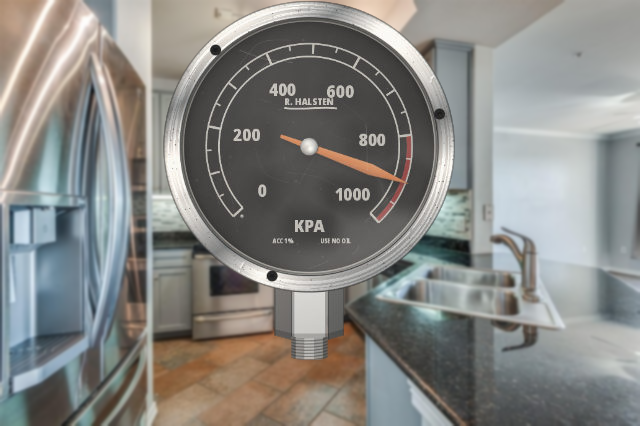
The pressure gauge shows kPa 900
